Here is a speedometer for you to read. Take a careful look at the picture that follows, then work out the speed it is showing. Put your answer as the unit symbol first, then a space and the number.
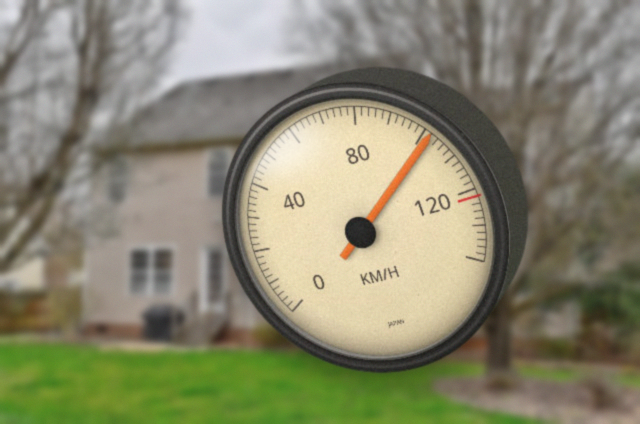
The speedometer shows km/h 102
